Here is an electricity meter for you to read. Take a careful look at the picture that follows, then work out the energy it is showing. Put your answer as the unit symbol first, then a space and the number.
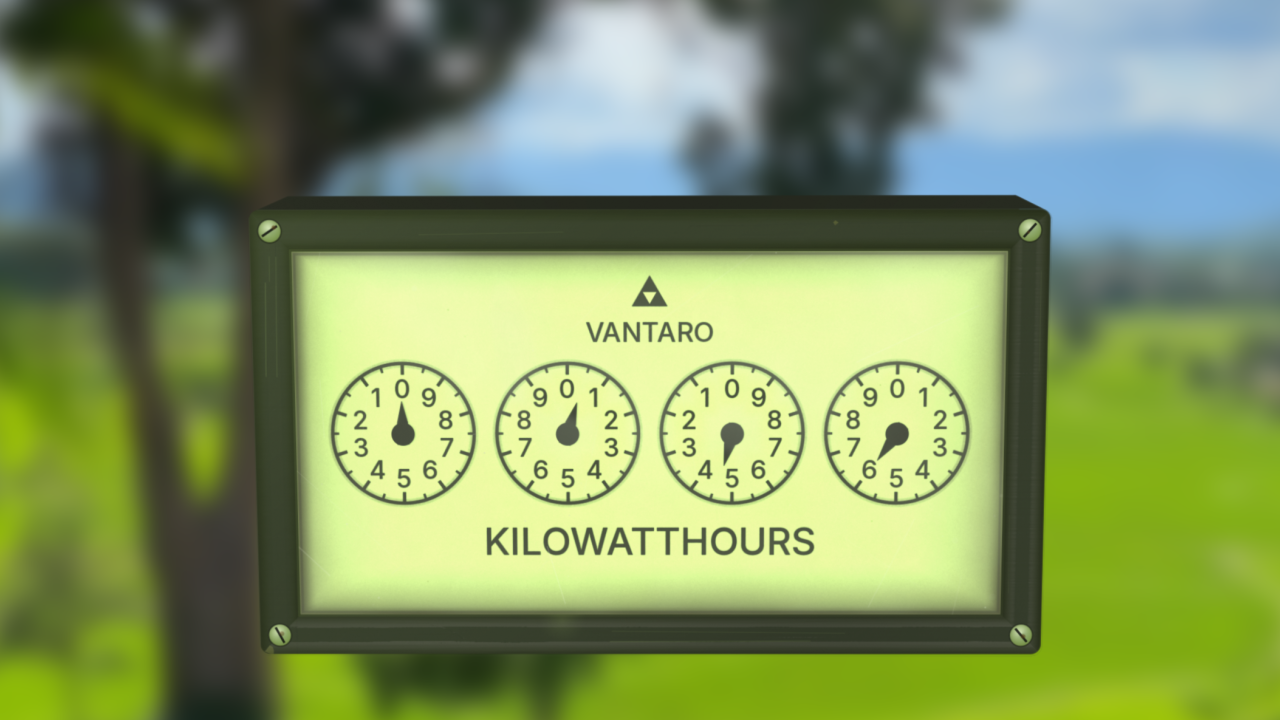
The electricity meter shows kWh 46
